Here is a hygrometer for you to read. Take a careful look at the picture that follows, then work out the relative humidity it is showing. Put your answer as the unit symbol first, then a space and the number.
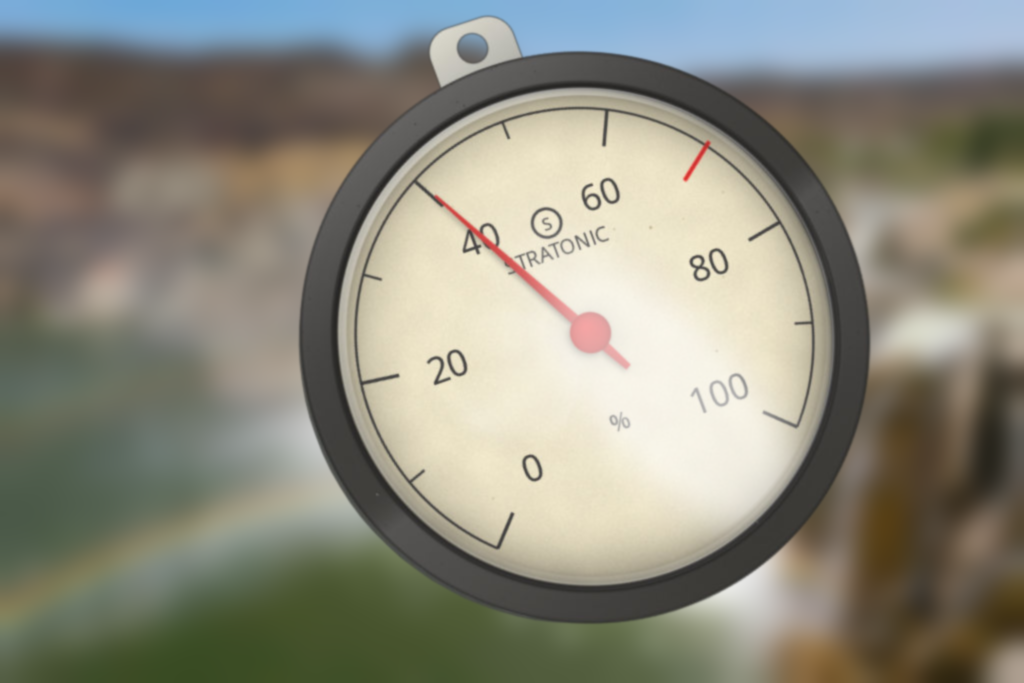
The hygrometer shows % 40
